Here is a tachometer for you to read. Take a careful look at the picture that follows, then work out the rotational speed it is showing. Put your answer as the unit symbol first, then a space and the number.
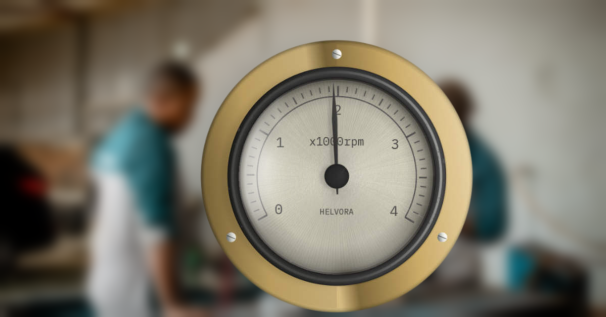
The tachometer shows rpm 1950
